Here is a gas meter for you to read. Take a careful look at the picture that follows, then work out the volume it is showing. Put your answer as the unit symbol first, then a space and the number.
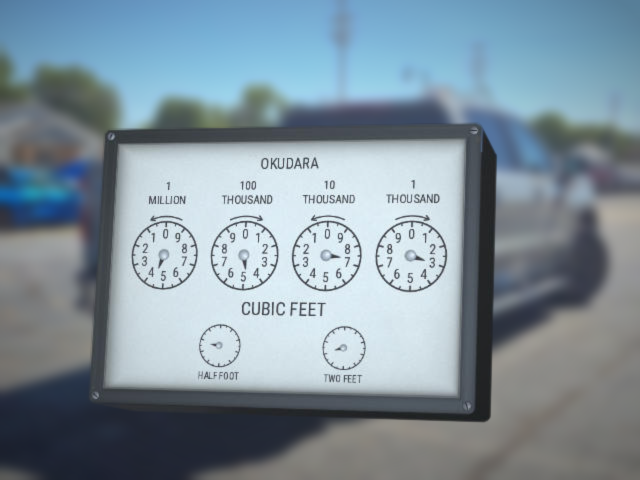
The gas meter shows ft³ 447300
